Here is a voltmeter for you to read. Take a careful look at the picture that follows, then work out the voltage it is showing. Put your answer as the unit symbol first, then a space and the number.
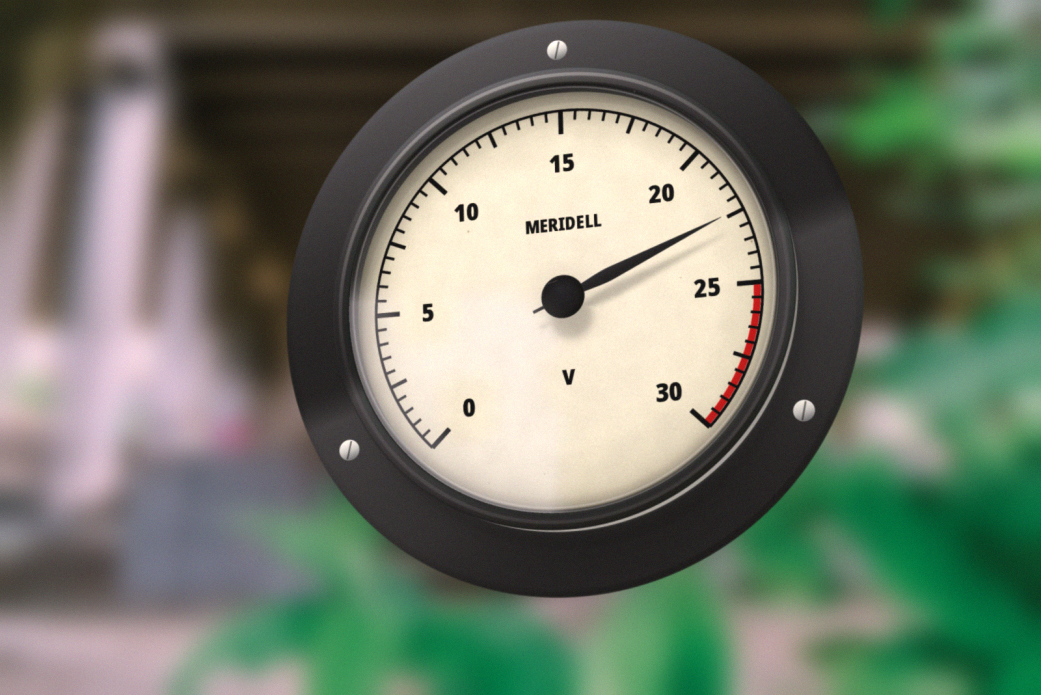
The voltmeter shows V 22.5
